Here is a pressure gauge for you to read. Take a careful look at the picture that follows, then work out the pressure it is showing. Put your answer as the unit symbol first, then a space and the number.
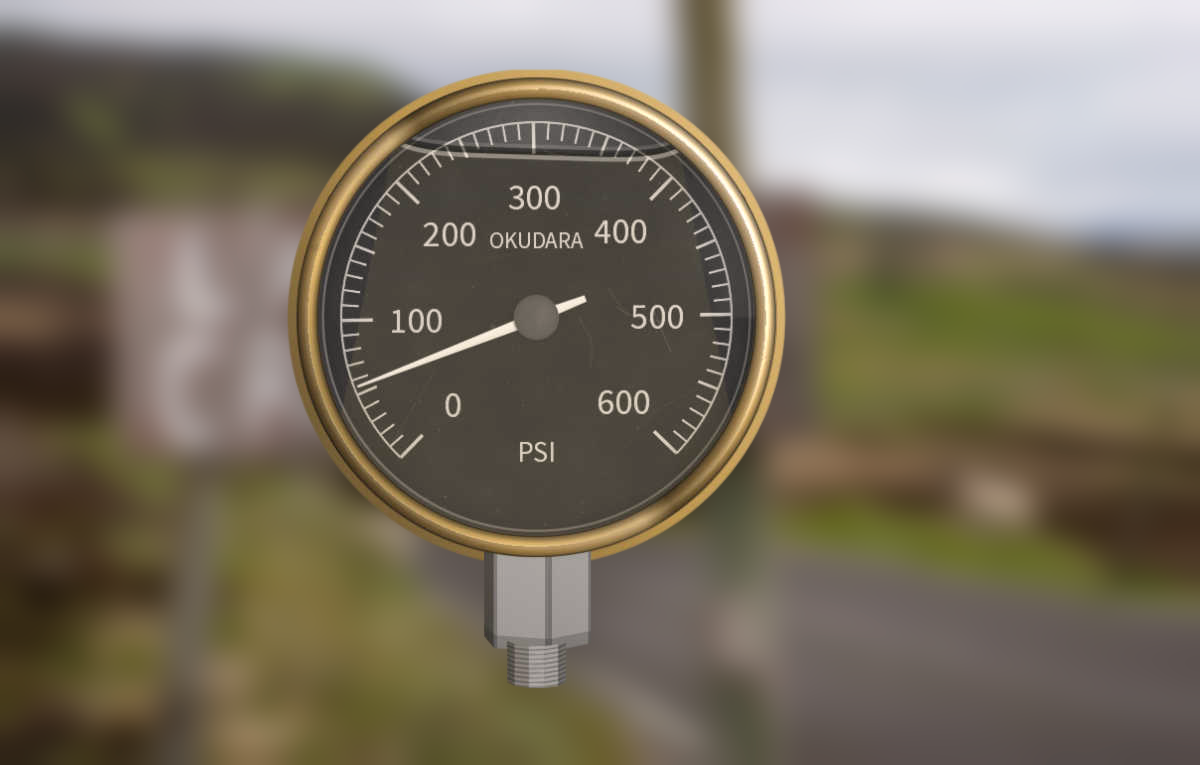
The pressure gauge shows psi 55
